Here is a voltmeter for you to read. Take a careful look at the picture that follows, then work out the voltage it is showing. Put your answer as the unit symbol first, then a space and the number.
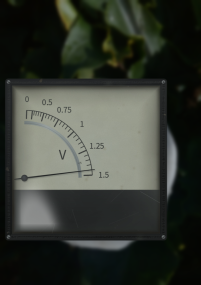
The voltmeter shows V 1.45
